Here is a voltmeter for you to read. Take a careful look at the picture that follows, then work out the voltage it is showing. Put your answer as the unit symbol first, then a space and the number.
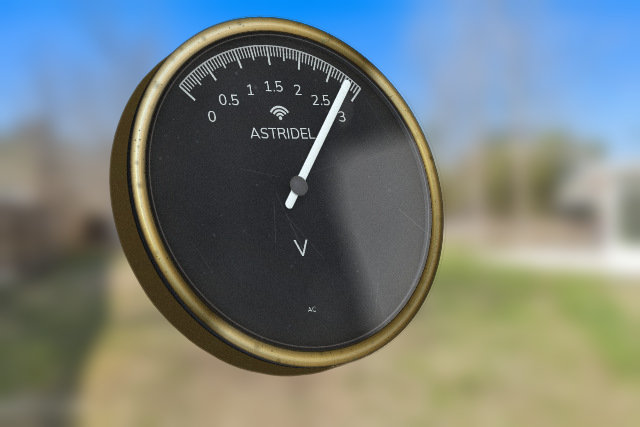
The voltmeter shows V 2.75
